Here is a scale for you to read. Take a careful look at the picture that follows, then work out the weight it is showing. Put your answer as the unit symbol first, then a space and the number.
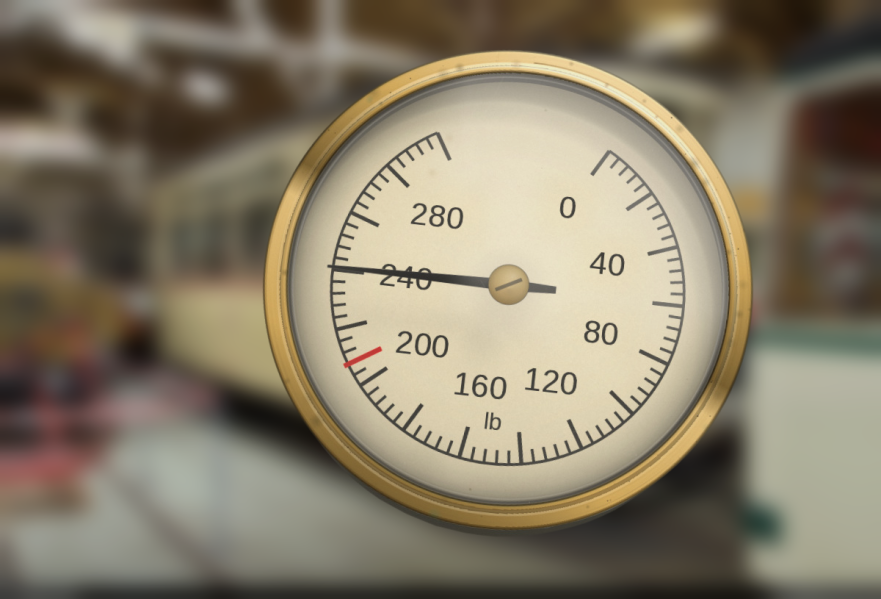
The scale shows lb 240
